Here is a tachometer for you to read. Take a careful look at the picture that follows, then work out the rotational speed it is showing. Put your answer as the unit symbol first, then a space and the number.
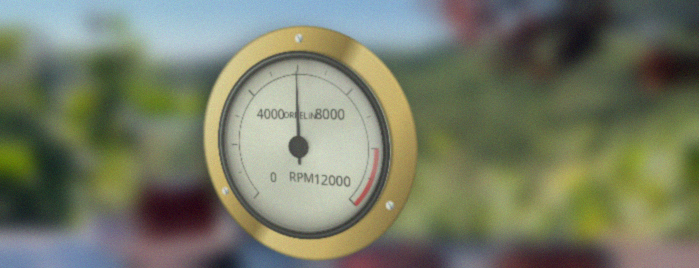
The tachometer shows rpm 6000
